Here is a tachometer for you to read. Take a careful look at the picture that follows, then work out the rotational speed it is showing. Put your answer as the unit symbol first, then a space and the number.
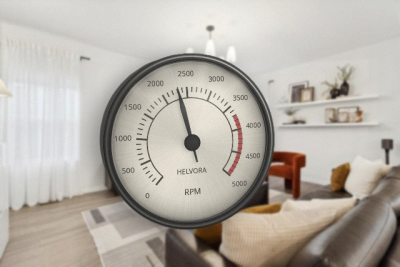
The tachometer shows rpm 2300
